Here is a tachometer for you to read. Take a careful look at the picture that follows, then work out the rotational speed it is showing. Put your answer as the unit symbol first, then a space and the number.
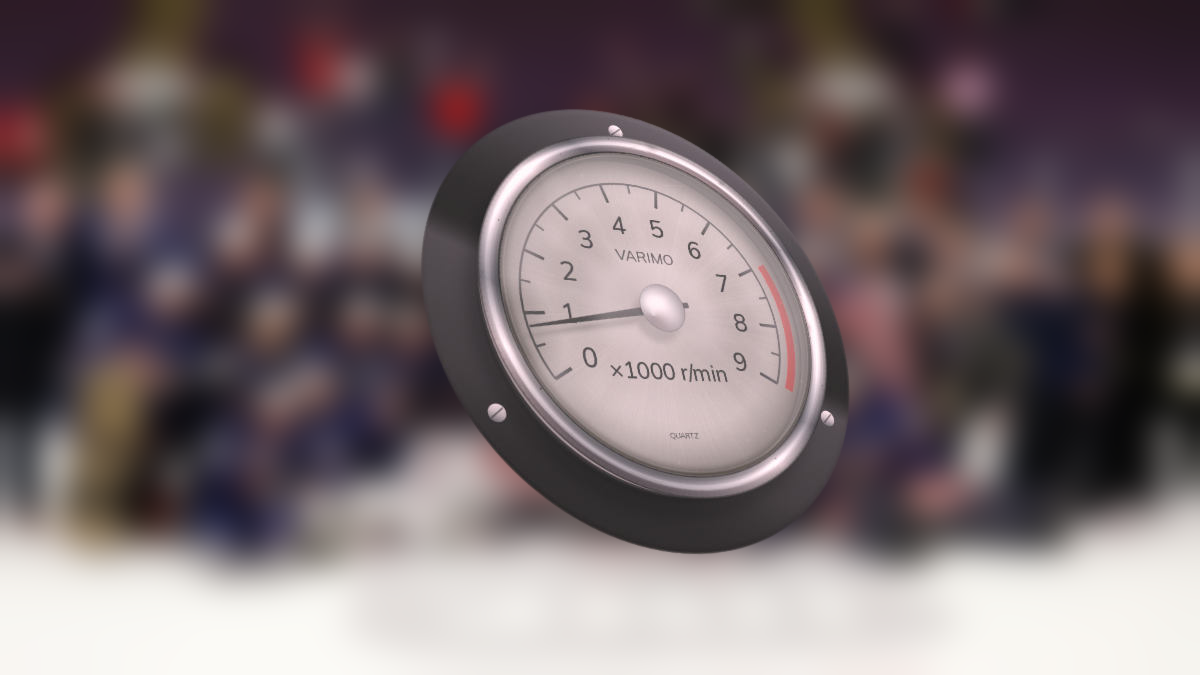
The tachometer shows rpm 750
